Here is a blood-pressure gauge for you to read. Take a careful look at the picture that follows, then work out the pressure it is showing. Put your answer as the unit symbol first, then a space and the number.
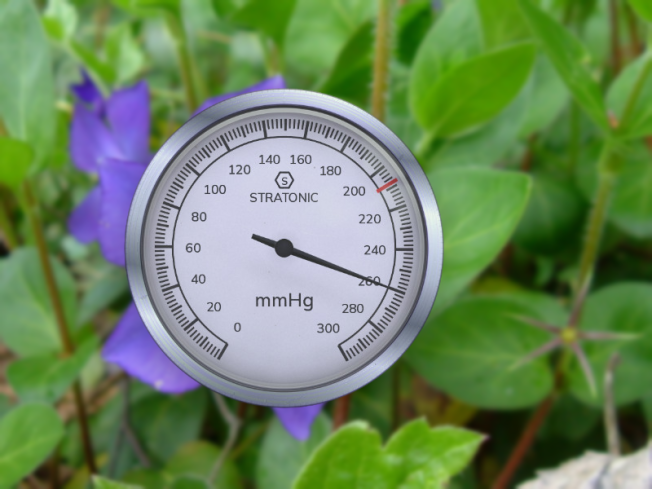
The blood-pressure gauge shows mmHg 260
